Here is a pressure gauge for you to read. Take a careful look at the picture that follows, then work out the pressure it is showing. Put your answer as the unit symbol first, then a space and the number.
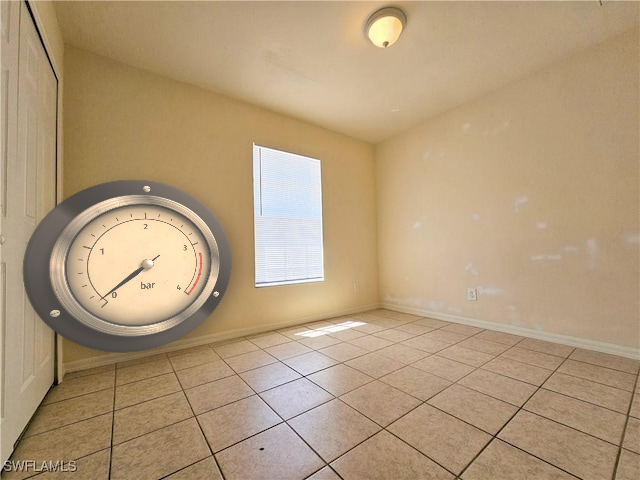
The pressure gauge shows bar 0.1
